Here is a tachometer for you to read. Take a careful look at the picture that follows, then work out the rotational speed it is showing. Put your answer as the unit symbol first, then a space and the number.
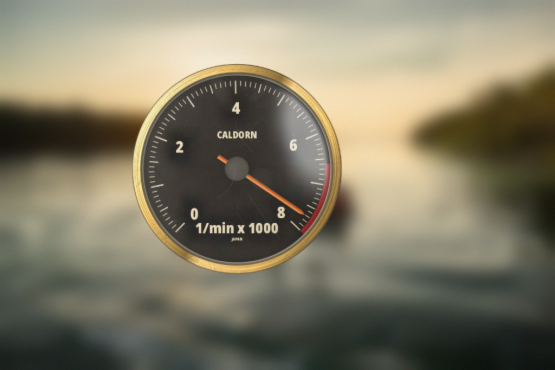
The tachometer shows rpm 7700
